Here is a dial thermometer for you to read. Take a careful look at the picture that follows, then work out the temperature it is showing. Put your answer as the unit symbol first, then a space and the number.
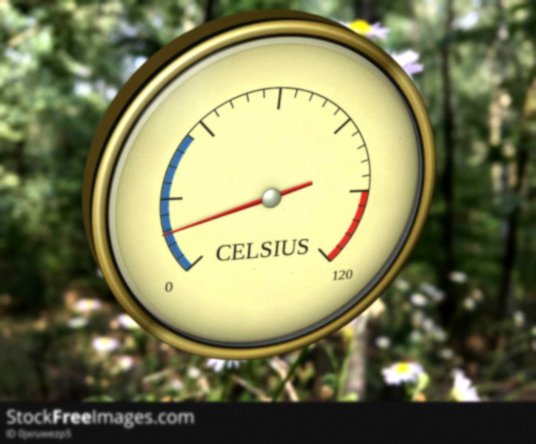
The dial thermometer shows °C 12
